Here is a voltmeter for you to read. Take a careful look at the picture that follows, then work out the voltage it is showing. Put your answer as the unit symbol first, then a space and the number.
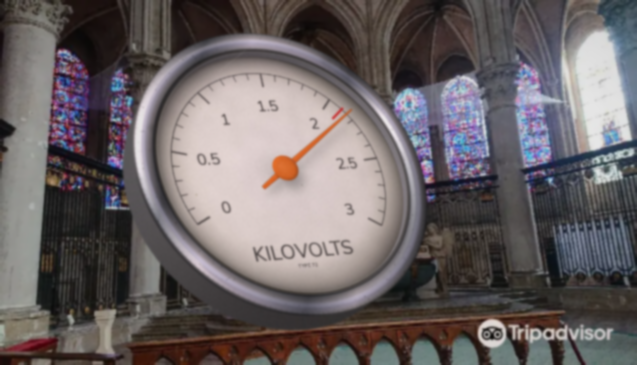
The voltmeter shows kV 2.15
